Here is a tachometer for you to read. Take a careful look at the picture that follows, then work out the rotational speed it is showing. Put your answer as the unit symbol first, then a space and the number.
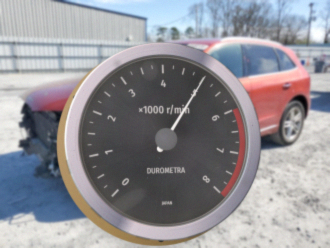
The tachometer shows rpm 5000
